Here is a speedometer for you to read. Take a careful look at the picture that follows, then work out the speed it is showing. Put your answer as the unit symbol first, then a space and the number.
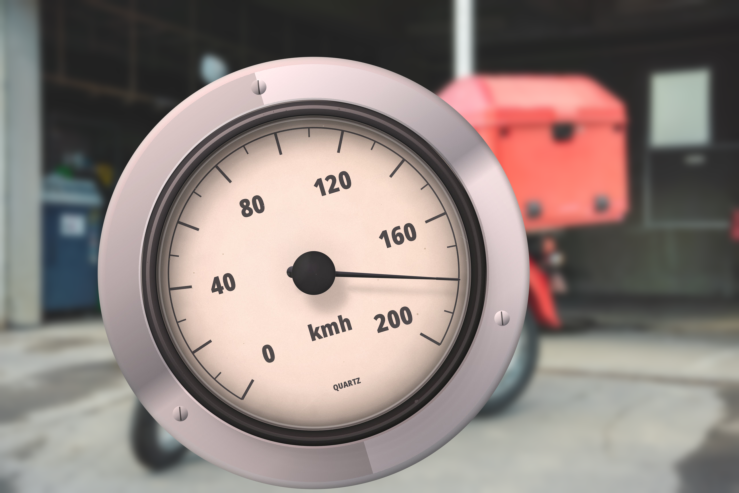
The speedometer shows km/h 180
